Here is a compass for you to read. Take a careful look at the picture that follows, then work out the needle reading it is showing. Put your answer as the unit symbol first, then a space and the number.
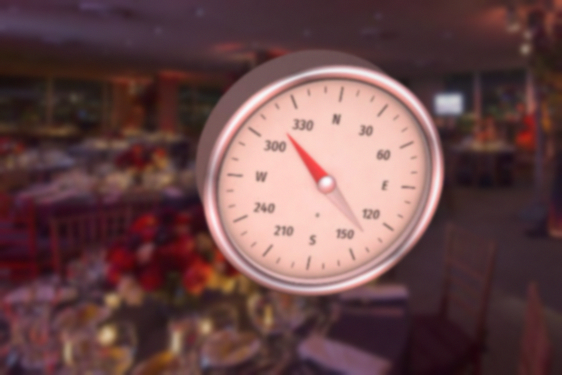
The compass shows ° 315
